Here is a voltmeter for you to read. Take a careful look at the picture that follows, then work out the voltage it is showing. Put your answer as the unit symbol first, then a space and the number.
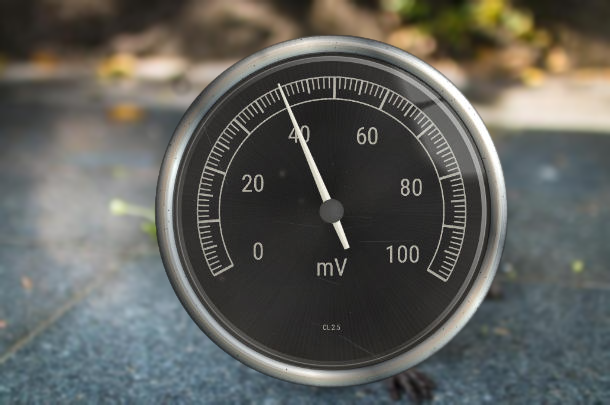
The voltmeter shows mV 40
